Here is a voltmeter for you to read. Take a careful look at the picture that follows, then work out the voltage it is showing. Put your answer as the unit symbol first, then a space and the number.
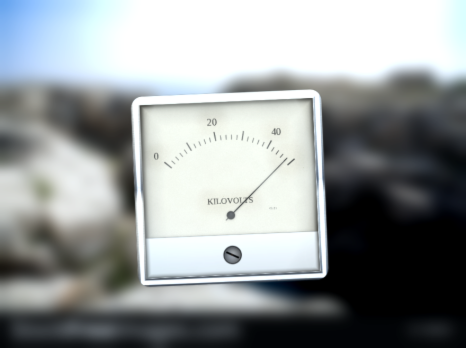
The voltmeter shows kV 48
